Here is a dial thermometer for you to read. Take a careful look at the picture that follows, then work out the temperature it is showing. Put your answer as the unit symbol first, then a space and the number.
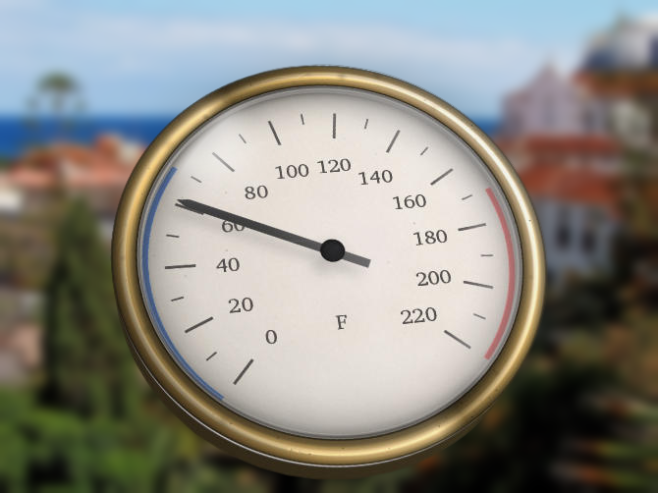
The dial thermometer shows °F 60
